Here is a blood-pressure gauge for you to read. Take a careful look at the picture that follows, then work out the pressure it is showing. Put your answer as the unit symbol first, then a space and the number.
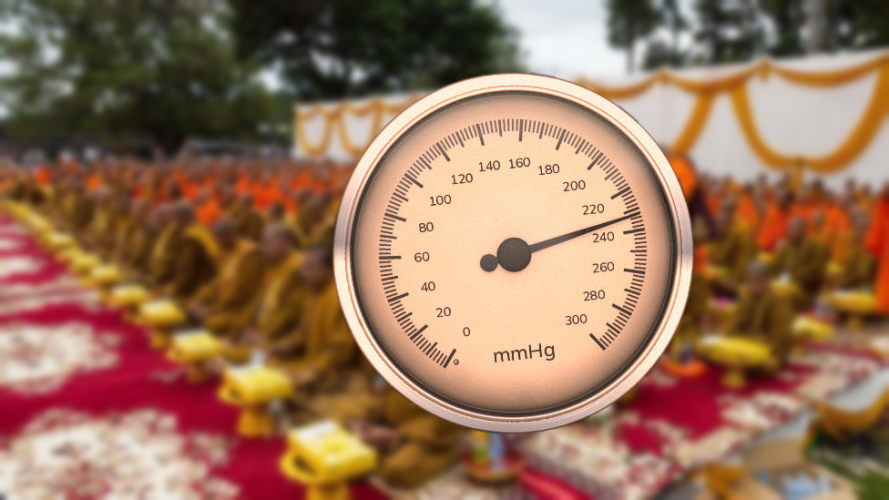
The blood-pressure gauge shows mmHg 232
